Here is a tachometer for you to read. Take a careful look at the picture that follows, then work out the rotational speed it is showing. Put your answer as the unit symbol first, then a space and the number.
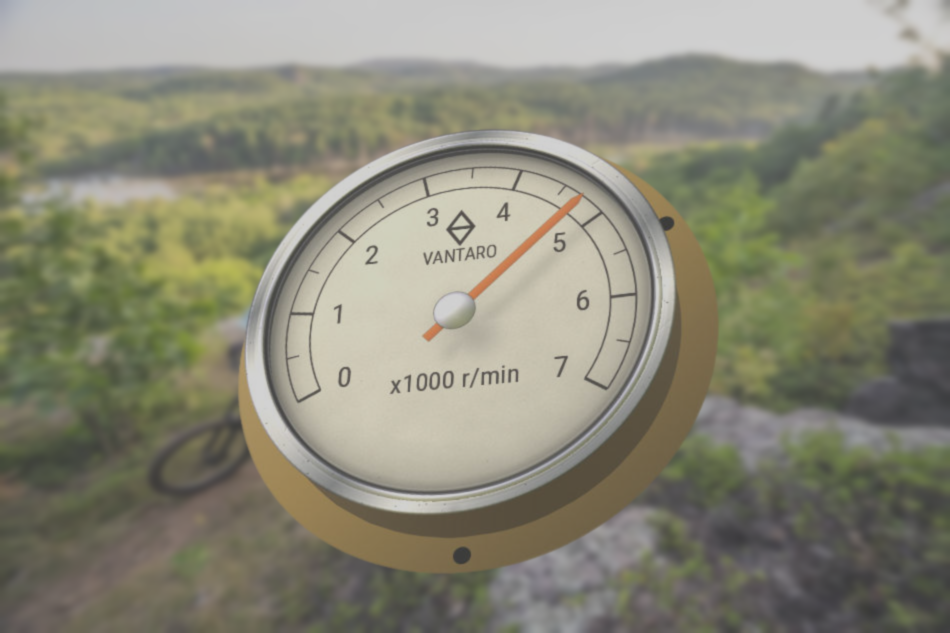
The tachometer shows rpm 4750
